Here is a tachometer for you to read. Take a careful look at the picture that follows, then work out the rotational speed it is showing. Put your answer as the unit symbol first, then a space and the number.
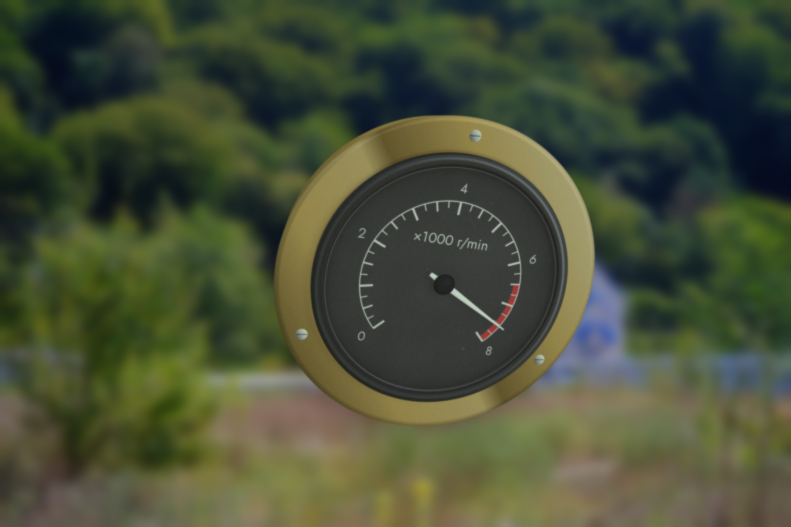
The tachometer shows rpm 7500
